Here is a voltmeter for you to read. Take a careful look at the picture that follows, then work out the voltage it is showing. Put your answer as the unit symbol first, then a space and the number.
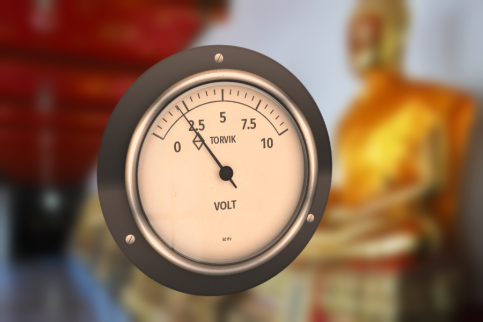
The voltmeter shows V 2
